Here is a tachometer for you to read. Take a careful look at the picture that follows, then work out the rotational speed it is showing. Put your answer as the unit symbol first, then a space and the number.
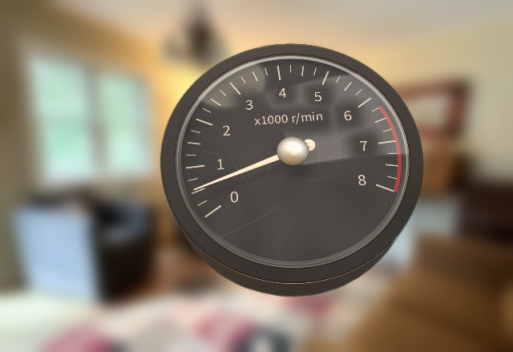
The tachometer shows rpm 500
